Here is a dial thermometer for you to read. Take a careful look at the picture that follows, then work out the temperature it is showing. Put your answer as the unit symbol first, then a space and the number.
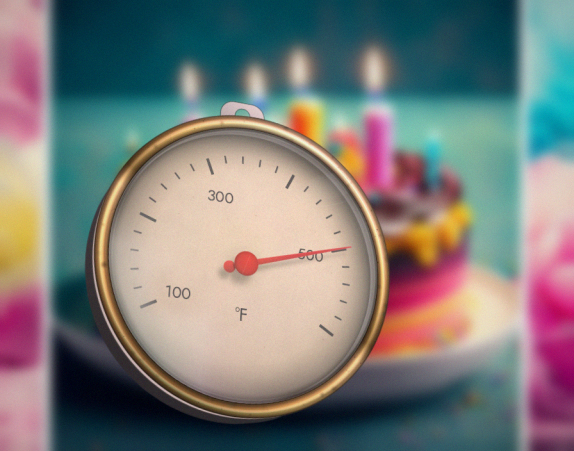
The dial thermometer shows °F 500
